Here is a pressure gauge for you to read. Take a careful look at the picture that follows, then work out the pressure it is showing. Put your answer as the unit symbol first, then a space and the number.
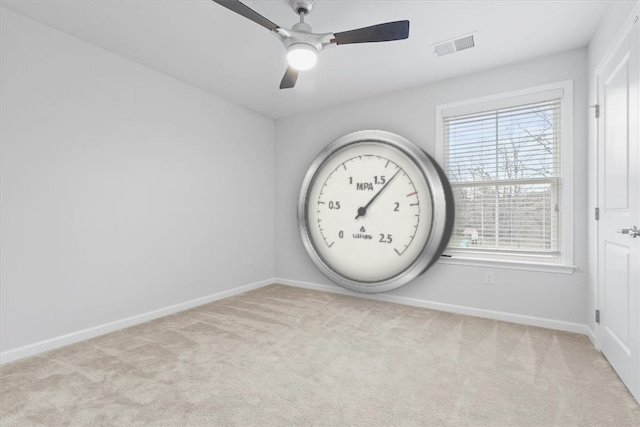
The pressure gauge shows MPa 1.65
